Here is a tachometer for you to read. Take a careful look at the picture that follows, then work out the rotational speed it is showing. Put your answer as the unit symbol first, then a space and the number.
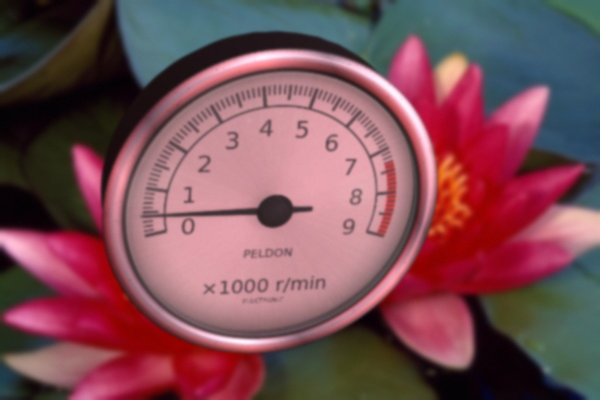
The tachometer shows rpm 500
